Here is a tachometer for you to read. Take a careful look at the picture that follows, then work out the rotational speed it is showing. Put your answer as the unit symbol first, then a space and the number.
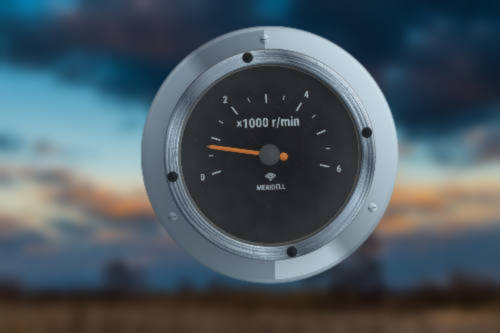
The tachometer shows rpm 750
